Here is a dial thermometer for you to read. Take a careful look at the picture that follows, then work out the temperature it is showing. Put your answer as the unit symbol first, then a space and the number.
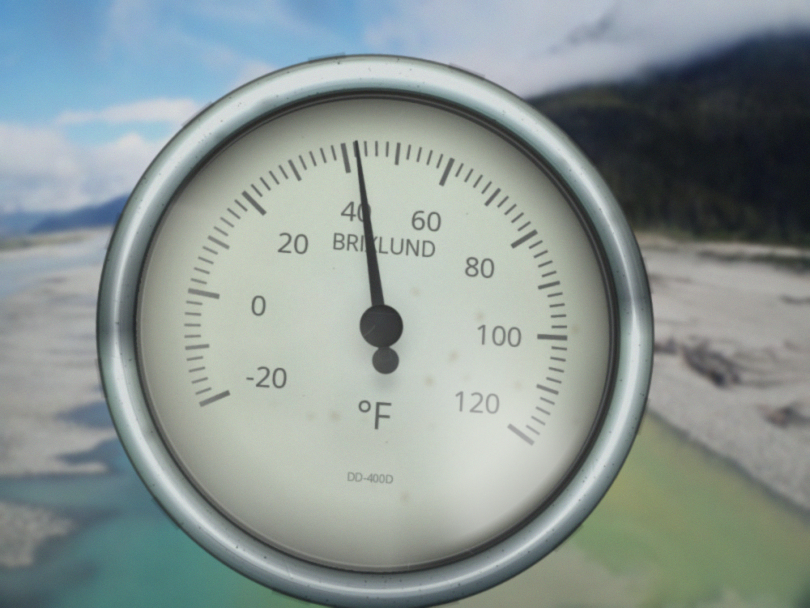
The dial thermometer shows °F 42
